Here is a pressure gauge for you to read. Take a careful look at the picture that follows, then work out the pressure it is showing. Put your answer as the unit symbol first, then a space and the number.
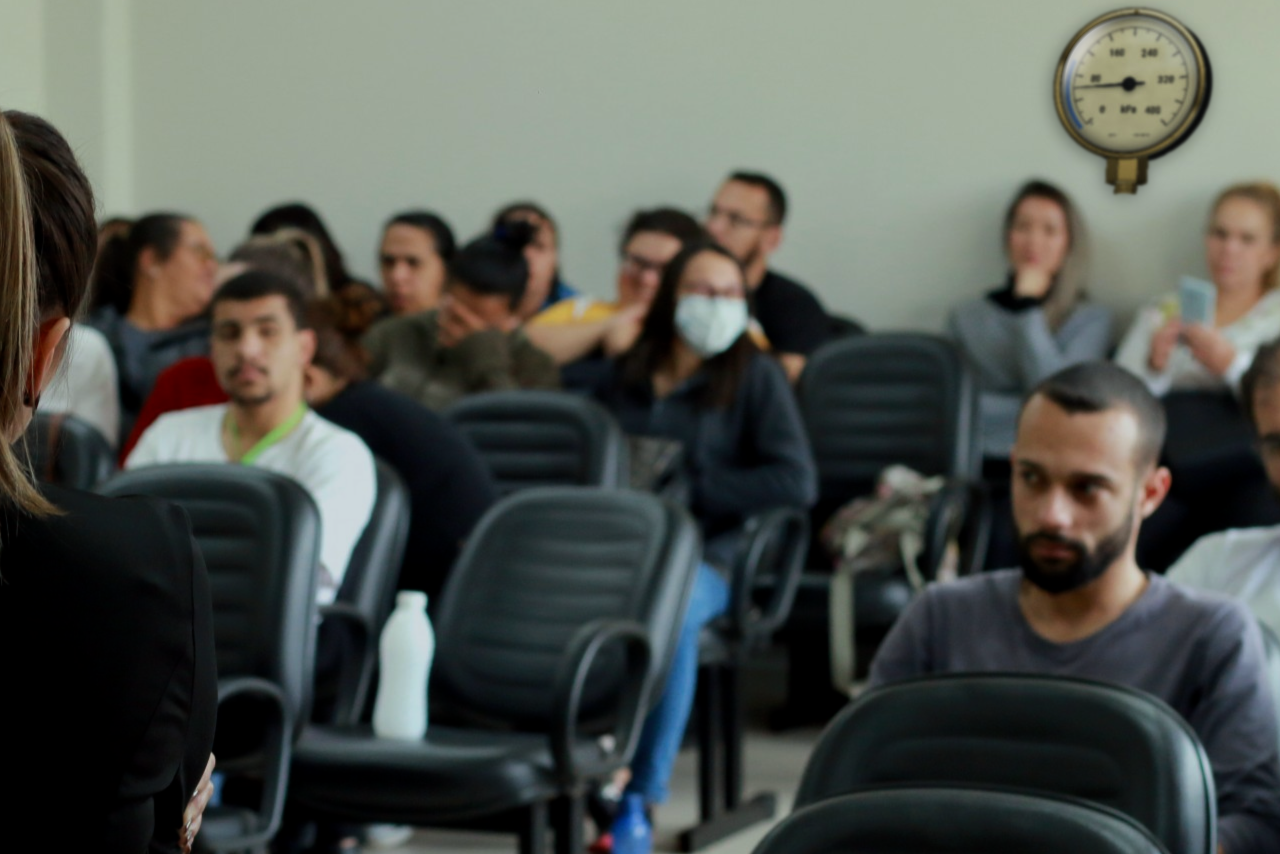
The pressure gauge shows kPa 60
